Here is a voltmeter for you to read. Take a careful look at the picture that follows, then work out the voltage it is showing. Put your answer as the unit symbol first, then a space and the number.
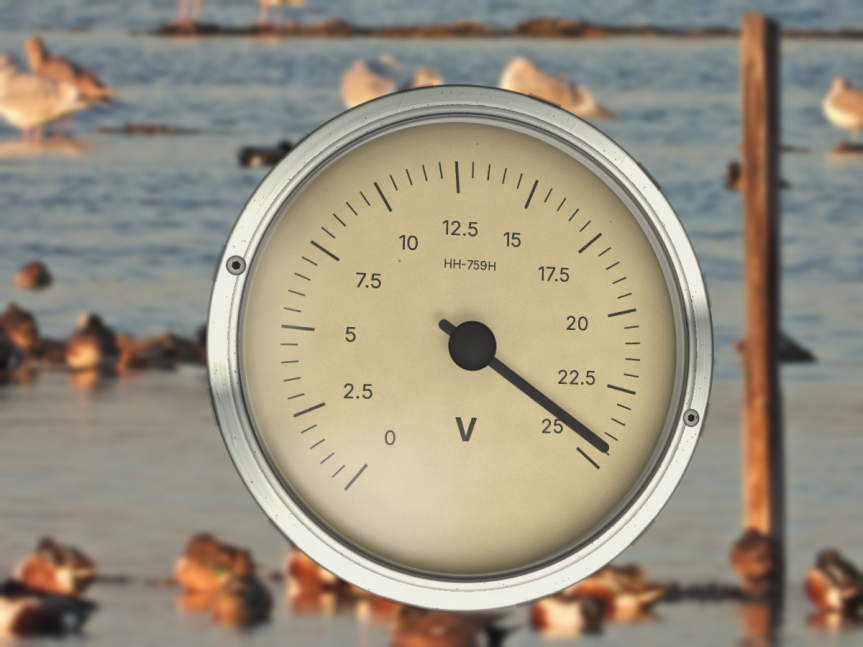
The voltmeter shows V 24.5
